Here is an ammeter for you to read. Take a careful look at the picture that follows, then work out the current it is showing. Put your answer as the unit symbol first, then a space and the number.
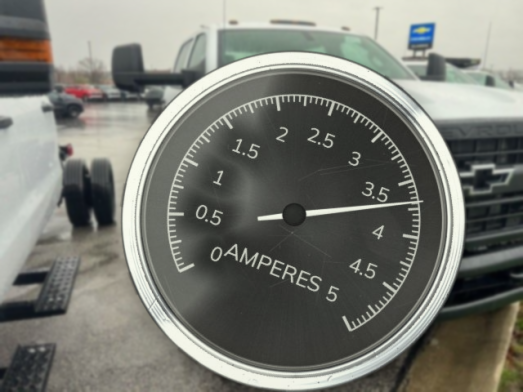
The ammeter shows A 3.7
